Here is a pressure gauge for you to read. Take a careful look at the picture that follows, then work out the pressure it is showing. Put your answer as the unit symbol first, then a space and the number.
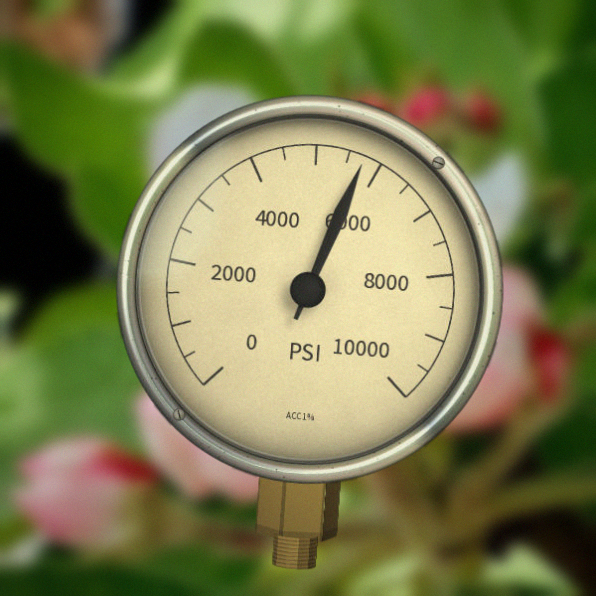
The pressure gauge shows psi 5750
